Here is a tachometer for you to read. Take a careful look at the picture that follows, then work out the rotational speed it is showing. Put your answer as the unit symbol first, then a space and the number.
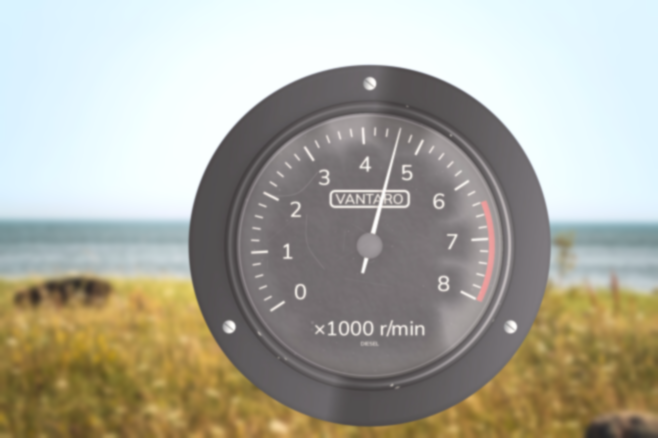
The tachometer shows rpm 4600
